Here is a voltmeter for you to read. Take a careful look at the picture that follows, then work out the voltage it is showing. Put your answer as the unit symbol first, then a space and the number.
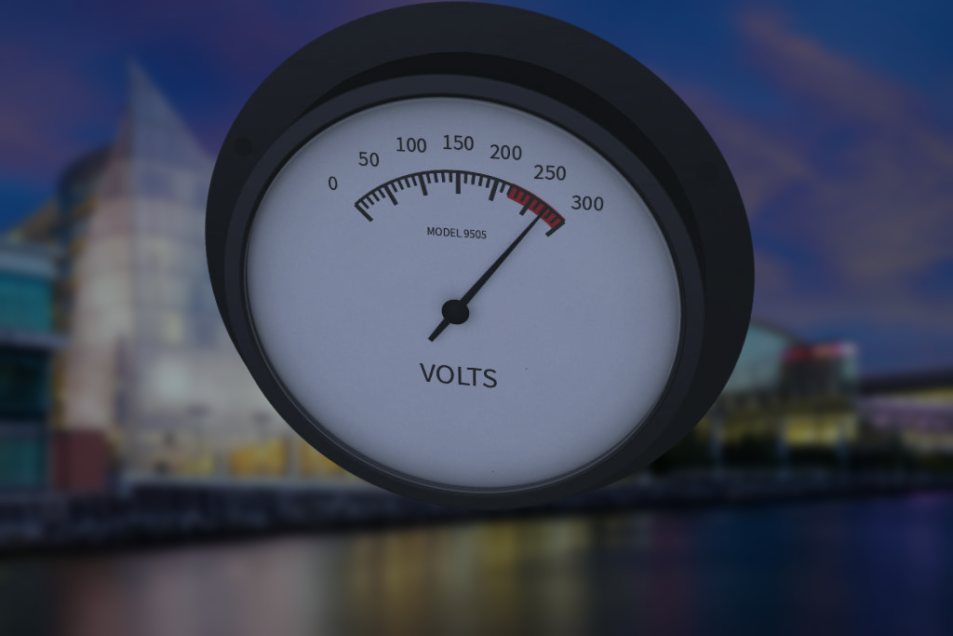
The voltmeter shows V 270
